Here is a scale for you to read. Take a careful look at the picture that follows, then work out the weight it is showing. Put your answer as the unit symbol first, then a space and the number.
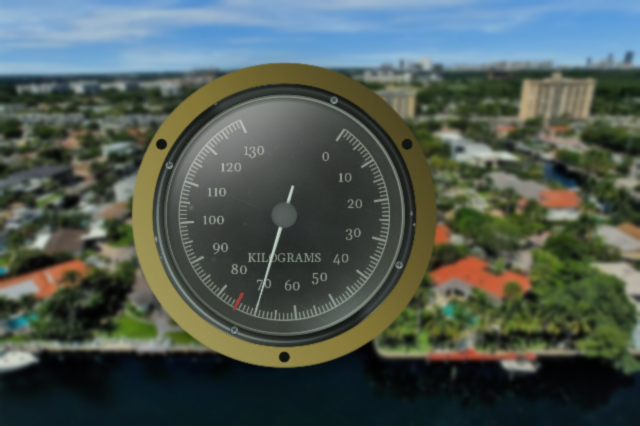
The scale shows kg 70
